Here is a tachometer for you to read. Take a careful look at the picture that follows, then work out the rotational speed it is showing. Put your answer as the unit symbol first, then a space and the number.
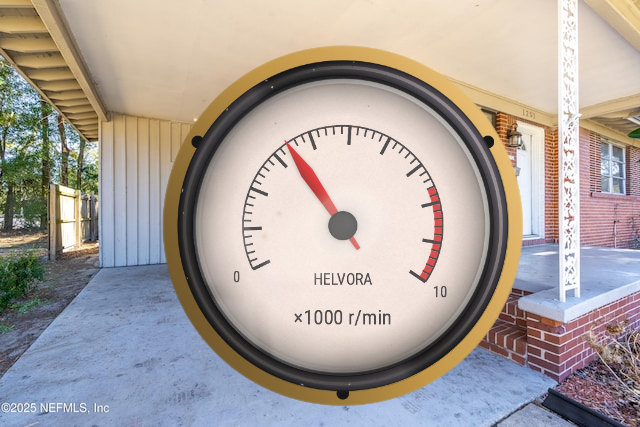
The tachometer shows rpm 3400
